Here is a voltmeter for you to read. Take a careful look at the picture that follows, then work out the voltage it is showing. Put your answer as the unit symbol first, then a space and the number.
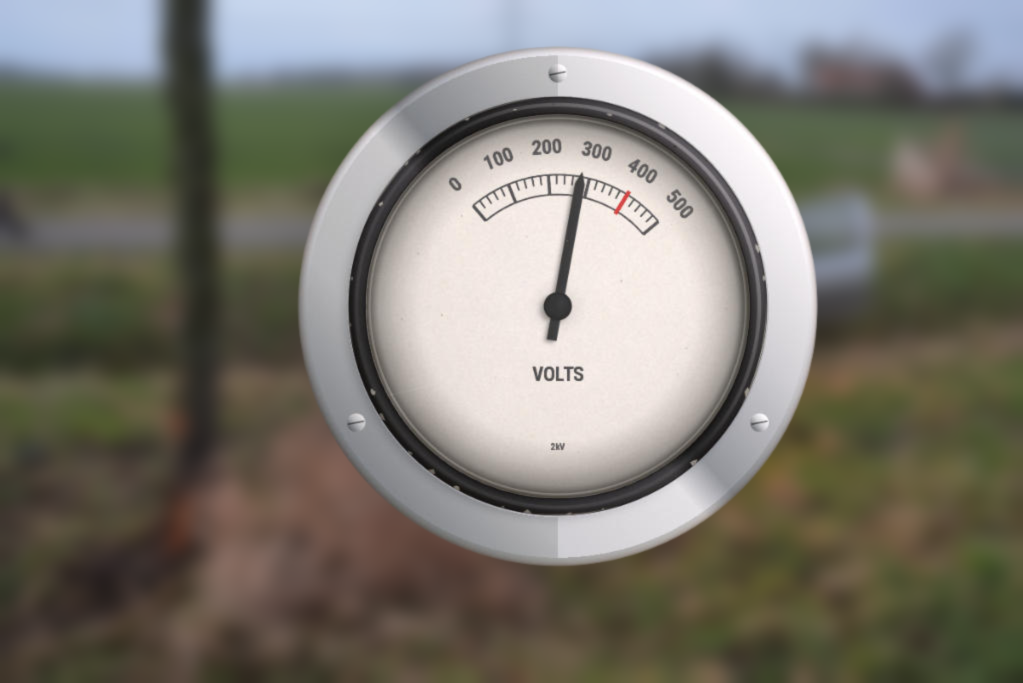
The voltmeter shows V 280
